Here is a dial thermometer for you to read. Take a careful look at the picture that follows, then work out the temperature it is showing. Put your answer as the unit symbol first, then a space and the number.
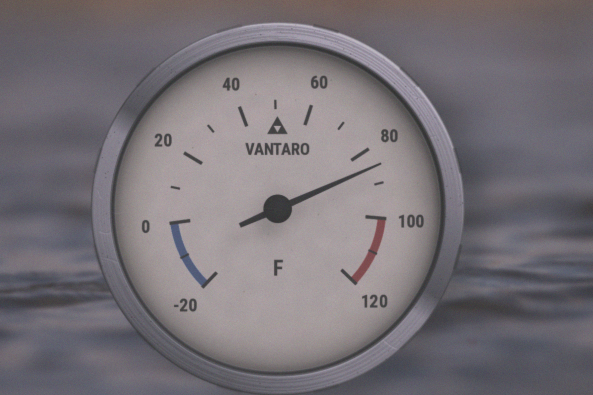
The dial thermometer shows °F 85
